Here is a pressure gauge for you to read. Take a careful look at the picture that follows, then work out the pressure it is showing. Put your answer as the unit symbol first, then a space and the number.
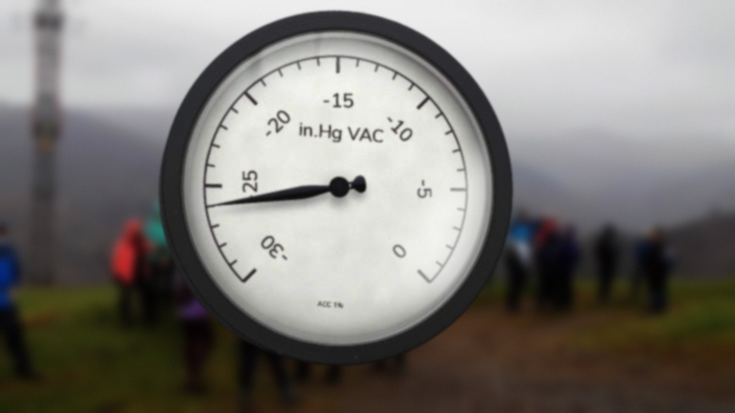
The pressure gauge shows inHg -26
